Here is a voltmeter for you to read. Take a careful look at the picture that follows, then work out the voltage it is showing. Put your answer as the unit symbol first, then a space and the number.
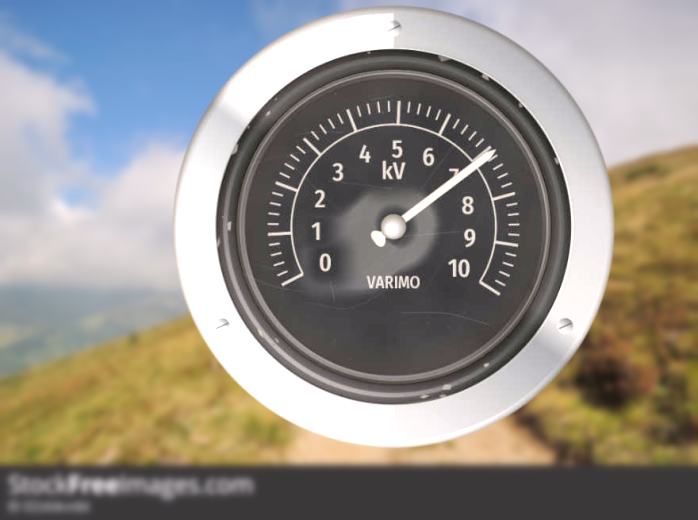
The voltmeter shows kV 7.1
